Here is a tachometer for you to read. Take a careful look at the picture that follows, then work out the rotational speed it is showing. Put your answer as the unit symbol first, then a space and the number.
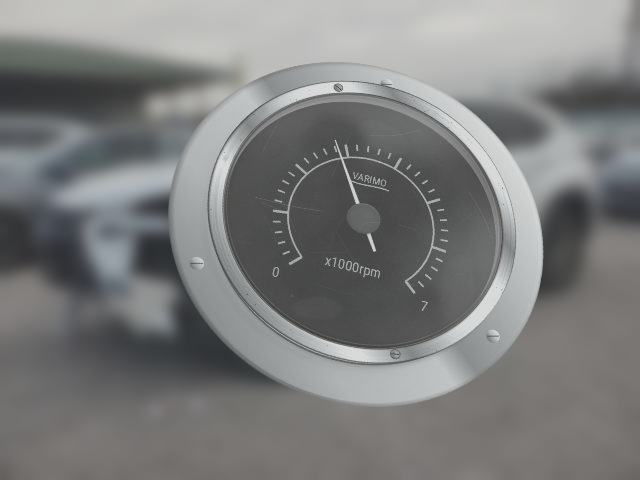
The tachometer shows rpm 2800
